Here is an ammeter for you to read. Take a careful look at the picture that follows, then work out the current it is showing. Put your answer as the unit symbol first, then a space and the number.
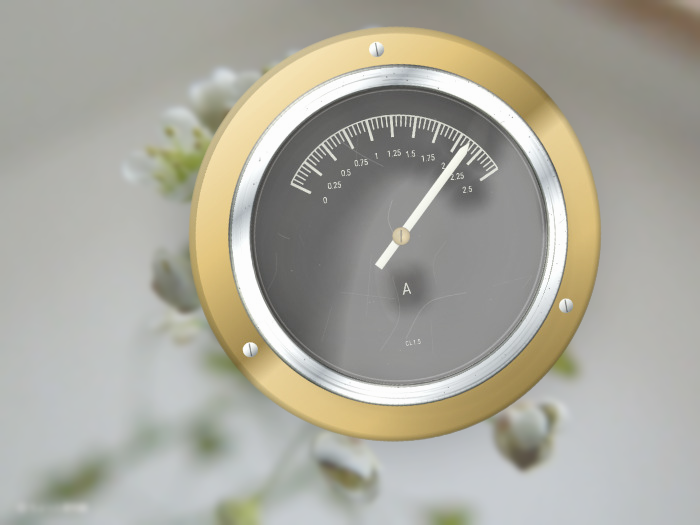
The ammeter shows A 2.1
